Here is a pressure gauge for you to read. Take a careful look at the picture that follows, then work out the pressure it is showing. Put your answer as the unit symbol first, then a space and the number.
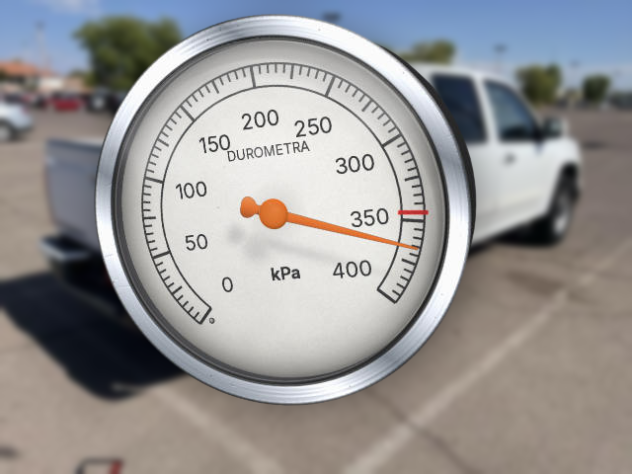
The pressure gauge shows kPa 365
